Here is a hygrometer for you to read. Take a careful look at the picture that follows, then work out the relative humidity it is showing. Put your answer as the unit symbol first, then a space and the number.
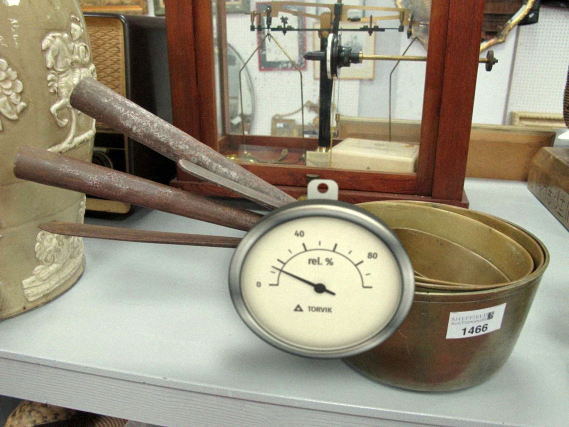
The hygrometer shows % 15
